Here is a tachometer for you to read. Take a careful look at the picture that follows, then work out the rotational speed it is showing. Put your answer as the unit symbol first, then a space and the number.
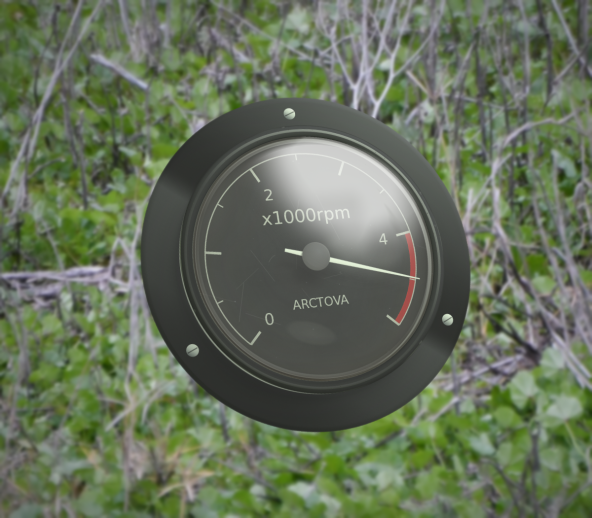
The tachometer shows rpm 4500
